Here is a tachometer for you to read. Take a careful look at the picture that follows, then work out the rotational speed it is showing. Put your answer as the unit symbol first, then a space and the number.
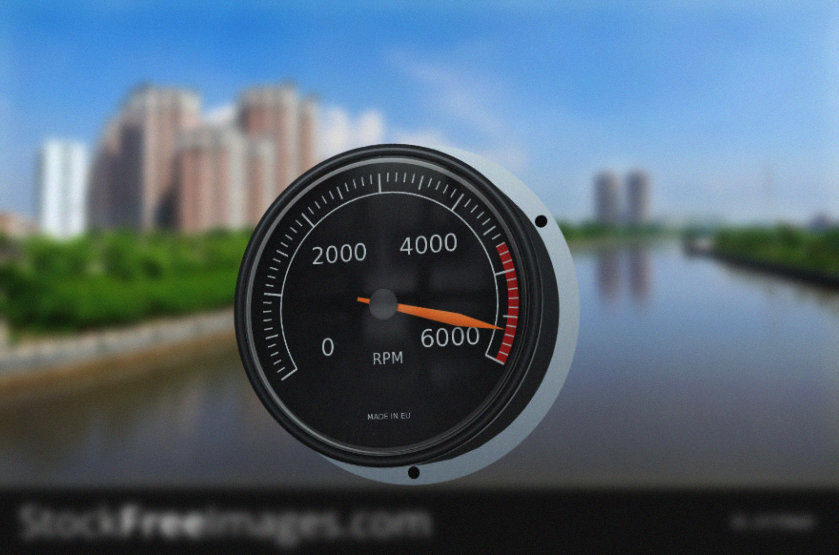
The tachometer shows rpm 5650
